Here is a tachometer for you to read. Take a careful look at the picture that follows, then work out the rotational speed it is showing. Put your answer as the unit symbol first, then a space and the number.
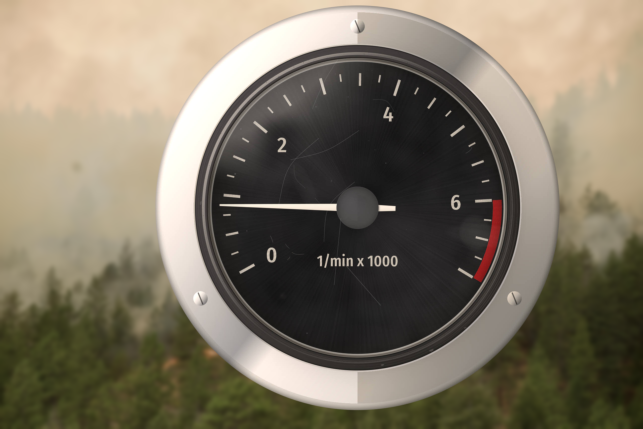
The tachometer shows rpm 875
